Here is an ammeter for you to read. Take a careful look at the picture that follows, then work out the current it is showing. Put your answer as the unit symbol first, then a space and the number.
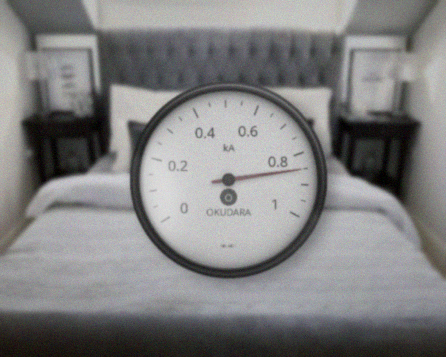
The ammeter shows kA 0.85
